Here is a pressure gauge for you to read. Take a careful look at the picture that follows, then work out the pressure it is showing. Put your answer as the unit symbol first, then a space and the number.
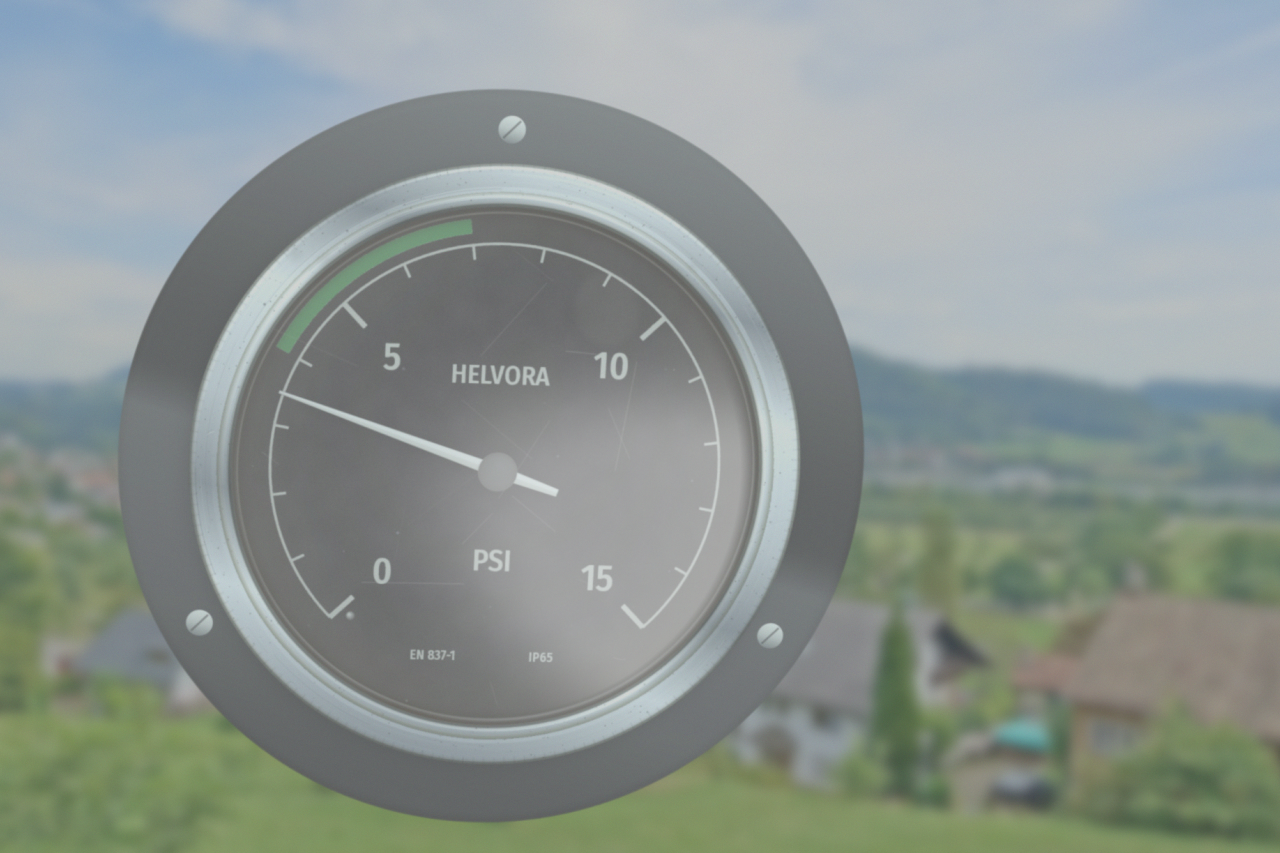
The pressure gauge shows psi 3.5
